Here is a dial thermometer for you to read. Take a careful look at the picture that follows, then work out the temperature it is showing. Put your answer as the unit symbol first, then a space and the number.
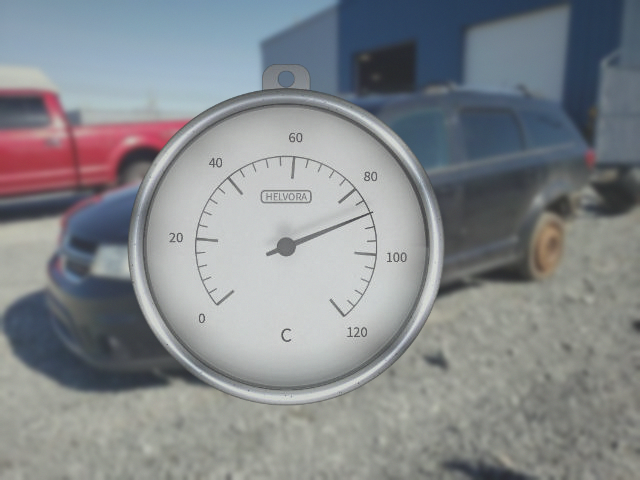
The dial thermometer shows °C 88
